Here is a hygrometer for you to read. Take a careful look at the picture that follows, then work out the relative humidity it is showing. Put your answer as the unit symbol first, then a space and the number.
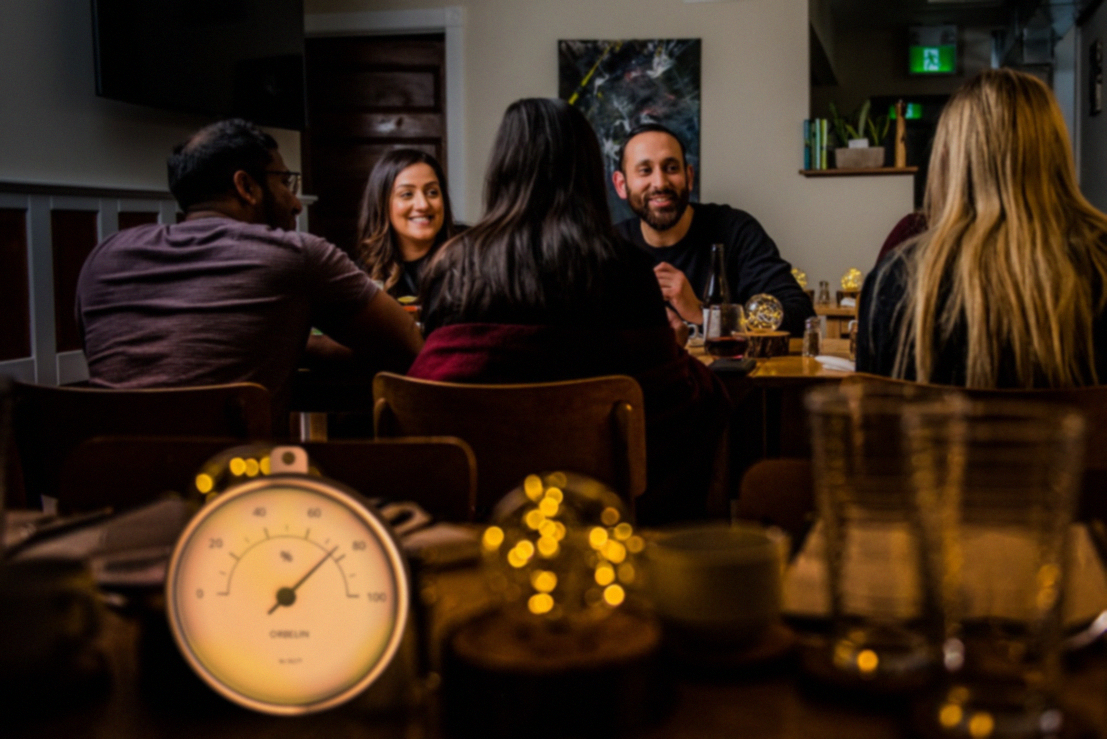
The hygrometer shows % 75
